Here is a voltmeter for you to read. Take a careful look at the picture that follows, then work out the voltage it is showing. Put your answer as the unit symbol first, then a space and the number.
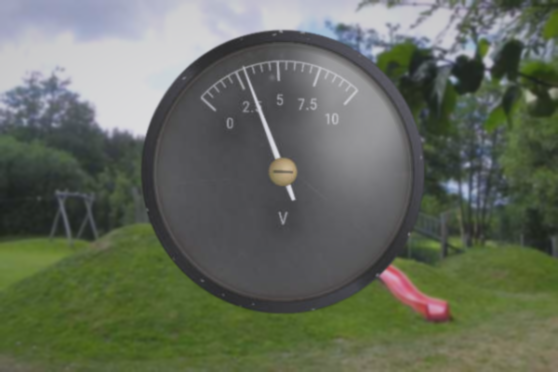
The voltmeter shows V 3
